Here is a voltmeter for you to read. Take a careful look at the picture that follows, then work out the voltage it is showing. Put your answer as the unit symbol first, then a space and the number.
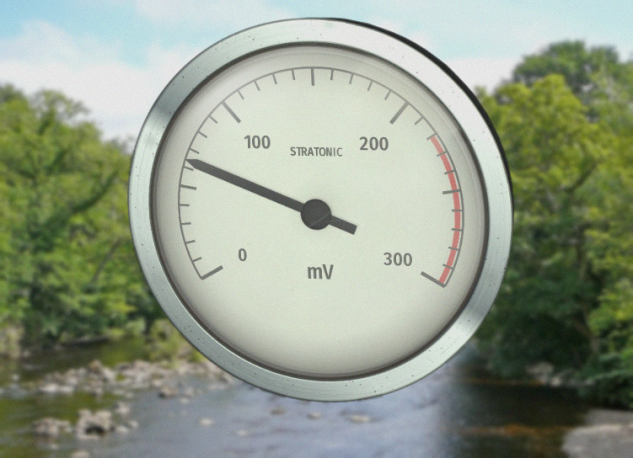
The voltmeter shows mV 65
